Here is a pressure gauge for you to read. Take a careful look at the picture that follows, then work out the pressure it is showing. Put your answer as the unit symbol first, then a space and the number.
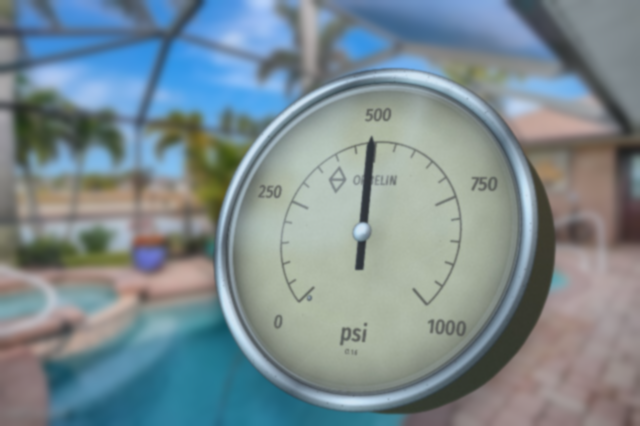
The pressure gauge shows psi 500
